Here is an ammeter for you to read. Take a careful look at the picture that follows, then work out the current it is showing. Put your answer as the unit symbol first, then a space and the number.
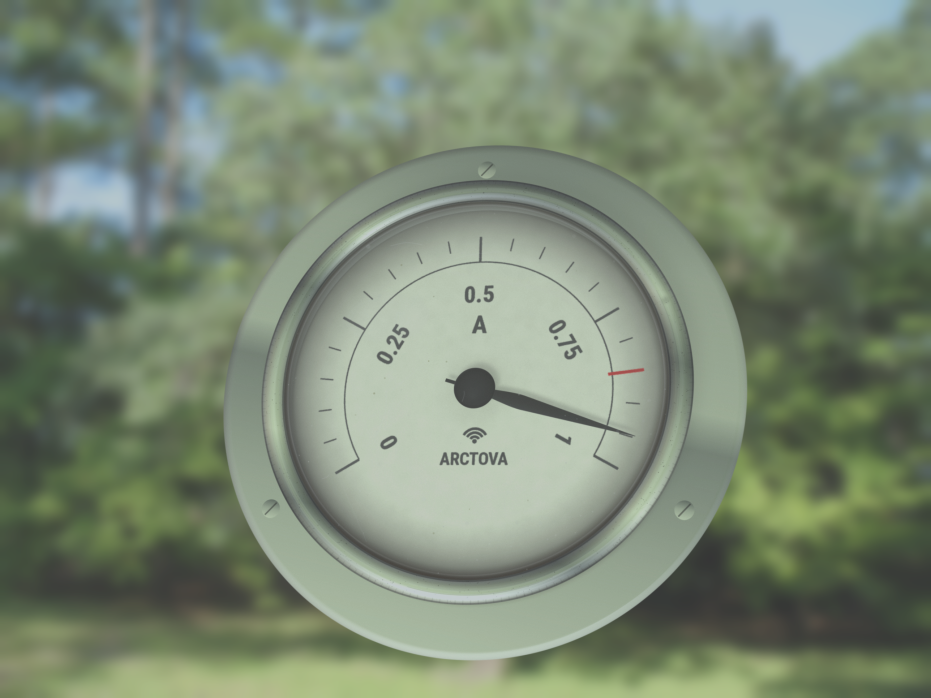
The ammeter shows A 0.95
